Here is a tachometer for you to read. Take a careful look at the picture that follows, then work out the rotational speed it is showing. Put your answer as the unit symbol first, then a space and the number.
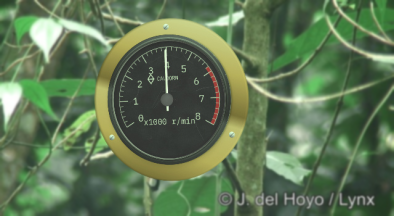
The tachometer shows rpm 4000
